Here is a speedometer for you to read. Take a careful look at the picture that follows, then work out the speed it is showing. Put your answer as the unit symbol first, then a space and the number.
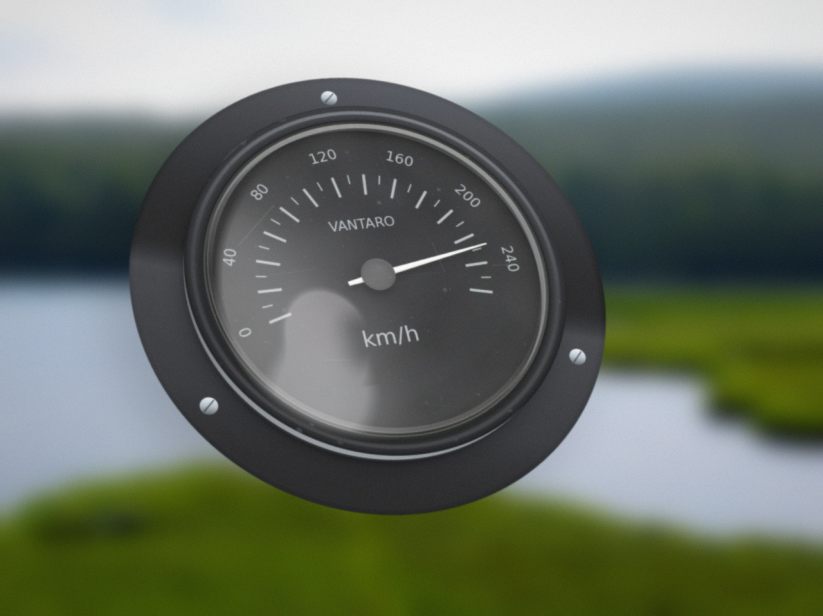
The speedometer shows km/h 230
